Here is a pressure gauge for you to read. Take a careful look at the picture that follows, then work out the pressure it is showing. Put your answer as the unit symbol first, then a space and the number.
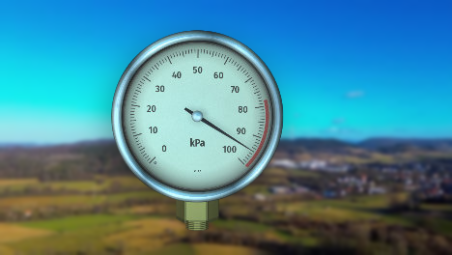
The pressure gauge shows kPa 95
